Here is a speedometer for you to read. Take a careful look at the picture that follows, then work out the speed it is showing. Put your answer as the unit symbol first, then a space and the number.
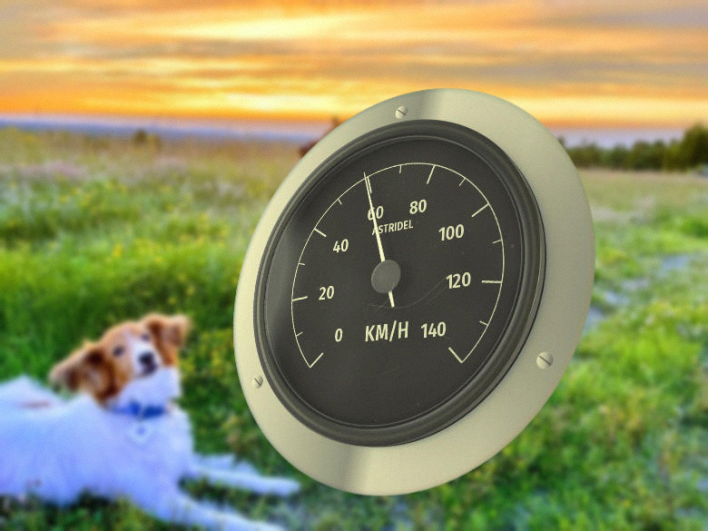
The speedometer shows km/h 60
